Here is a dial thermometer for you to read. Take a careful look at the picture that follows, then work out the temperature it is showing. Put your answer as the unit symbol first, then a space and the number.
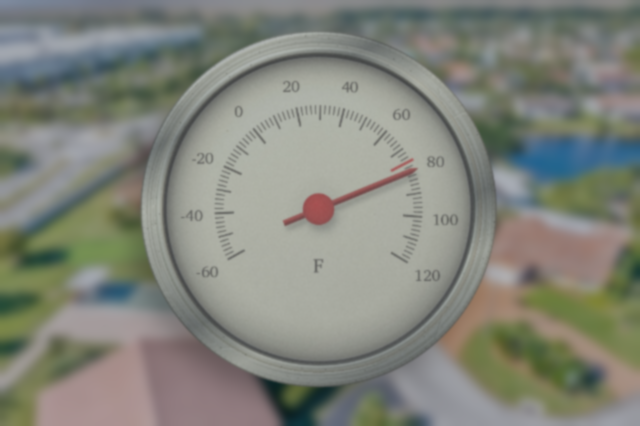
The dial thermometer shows °F 80
